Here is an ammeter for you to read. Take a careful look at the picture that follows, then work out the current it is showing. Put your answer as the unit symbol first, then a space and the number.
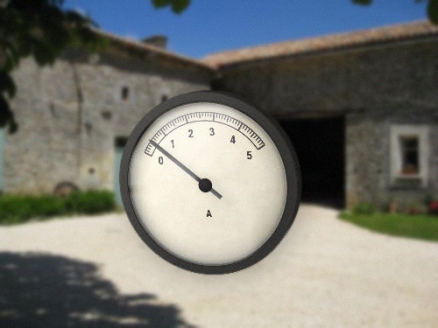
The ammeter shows A 0.5
